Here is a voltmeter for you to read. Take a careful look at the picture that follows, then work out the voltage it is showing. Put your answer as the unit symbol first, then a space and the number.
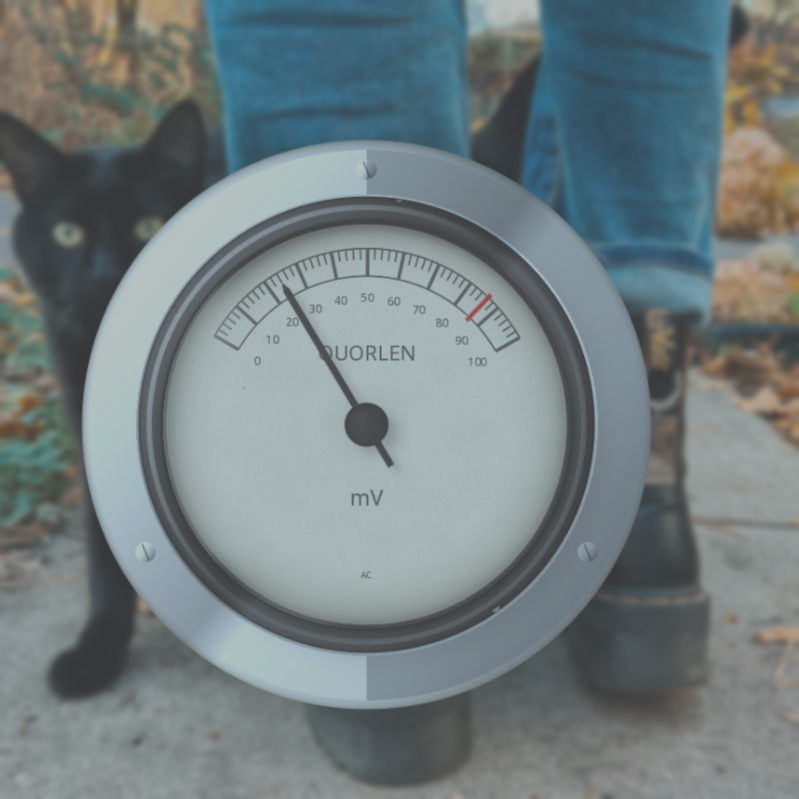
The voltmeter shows mV 24
